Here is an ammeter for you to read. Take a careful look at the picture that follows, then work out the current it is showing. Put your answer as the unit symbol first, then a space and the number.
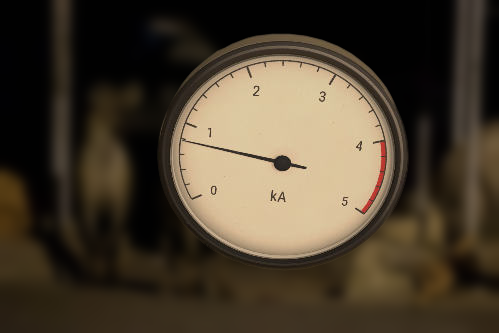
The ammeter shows kA 0.8
